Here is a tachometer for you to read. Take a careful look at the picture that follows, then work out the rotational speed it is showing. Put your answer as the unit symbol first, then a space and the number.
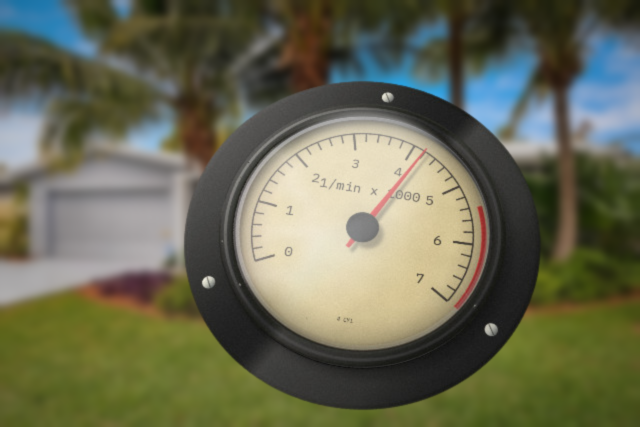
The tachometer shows rpm 4200
